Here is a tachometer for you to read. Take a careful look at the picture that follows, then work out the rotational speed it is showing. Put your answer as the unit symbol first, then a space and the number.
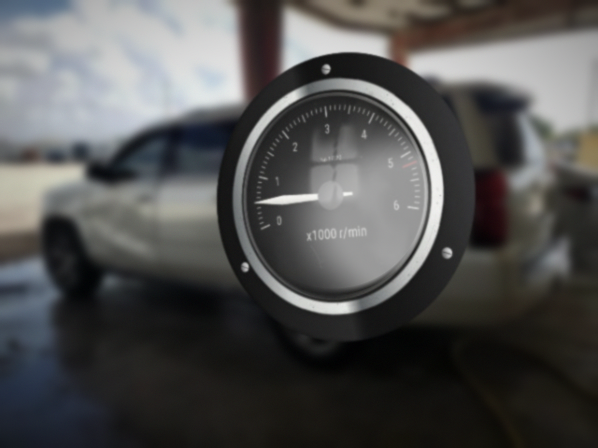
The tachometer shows rpm 500
